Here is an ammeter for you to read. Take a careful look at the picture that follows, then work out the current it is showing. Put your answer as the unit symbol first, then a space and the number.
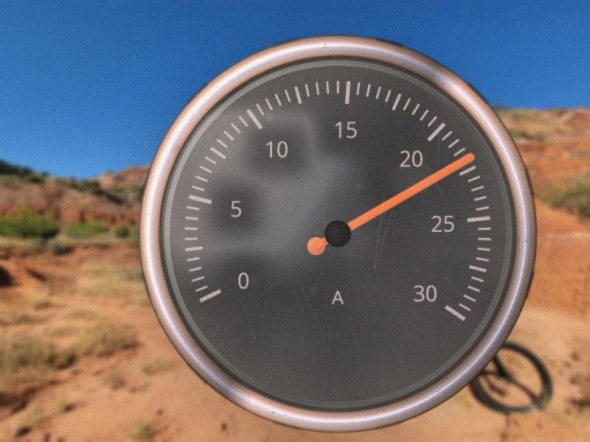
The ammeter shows A 22
